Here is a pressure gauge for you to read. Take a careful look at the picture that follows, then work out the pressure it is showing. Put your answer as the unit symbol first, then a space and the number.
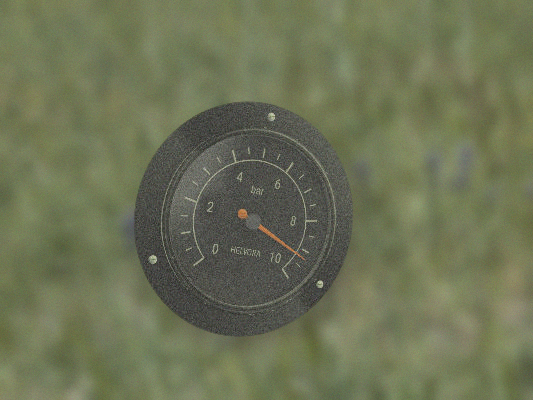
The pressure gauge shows bar 9.25
